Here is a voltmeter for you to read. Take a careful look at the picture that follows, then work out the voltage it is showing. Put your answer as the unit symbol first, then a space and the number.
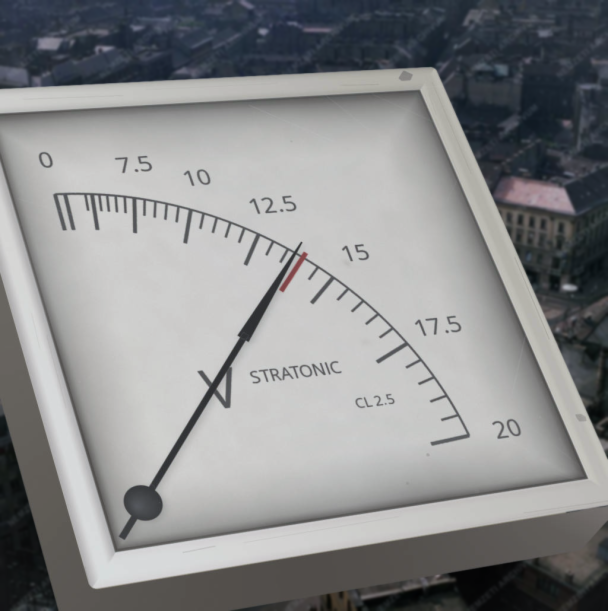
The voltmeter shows V 13.75
